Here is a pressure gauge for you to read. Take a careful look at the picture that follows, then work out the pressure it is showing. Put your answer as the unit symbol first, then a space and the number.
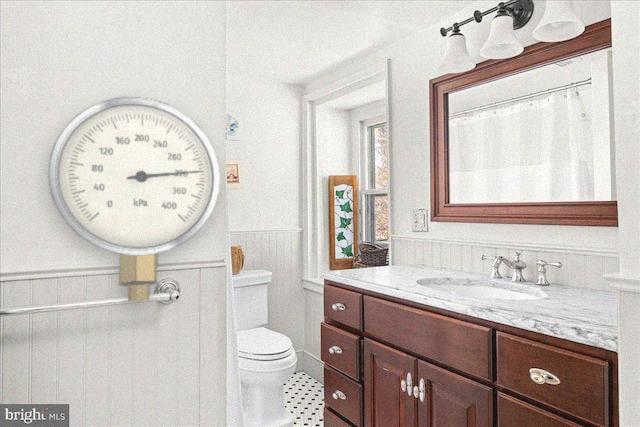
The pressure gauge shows kPa 320
